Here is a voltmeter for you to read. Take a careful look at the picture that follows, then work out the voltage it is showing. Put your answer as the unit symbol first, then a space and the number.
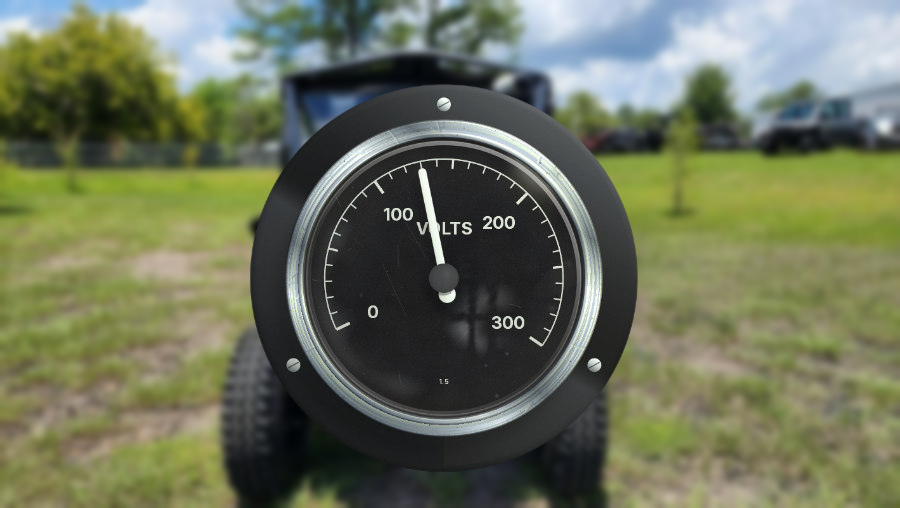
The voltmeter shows V 130
